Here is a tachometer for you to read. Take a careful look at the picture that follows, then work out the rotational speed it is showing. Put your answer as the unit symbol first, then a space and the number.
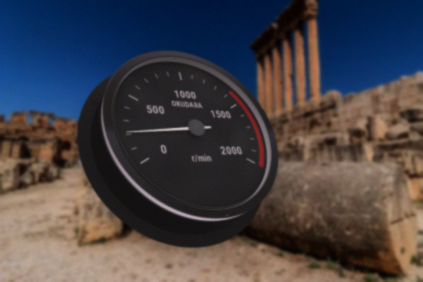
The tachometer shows rpm 200
